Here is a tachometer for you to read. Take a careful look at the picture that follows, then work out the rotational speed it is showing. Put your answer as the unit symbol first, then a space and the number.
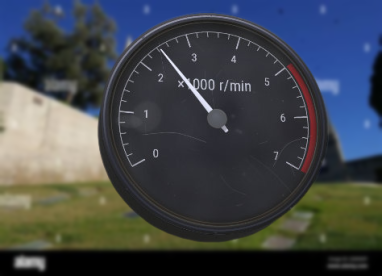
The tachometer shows rpm 2400
